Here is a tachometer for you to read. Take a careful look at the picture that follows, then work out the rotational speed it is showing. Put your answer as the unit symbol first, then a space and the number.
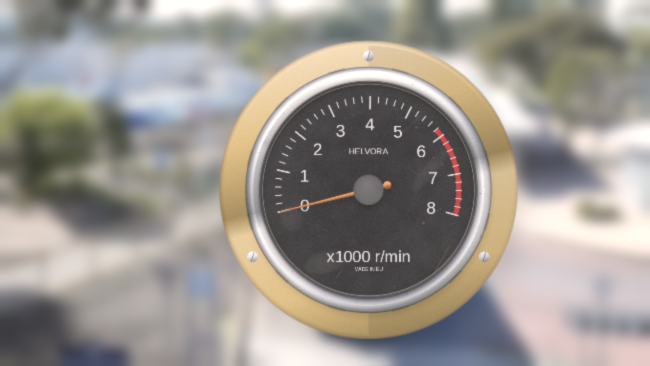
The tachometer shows rpm 0
